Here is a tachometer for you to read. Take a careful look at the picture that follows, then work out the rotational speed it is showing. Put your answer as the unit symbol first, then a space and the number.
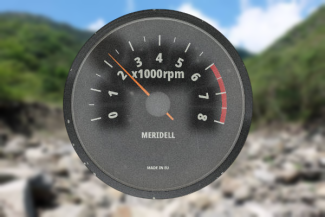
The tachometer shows rpm 2250
